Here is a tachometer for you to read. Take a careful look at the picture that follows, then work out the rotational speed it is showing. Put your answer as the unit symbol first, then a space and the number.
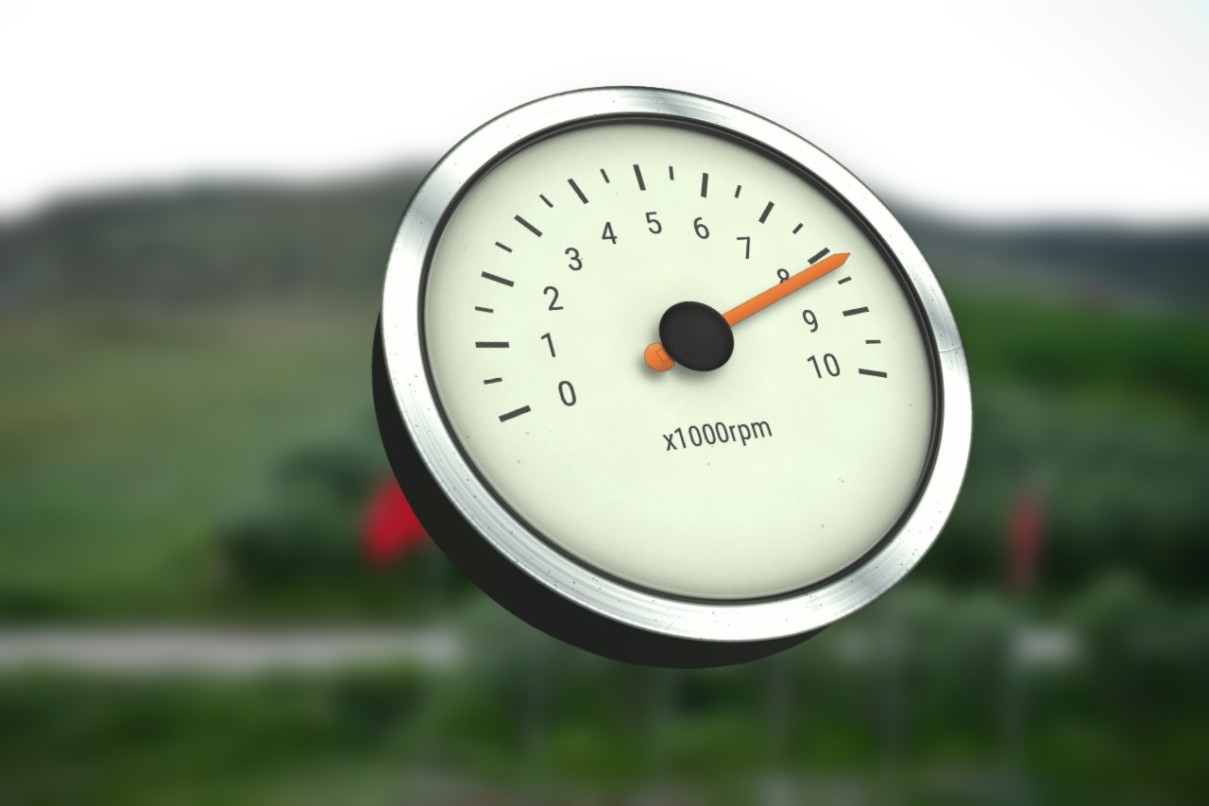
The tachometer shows rpm 8250
